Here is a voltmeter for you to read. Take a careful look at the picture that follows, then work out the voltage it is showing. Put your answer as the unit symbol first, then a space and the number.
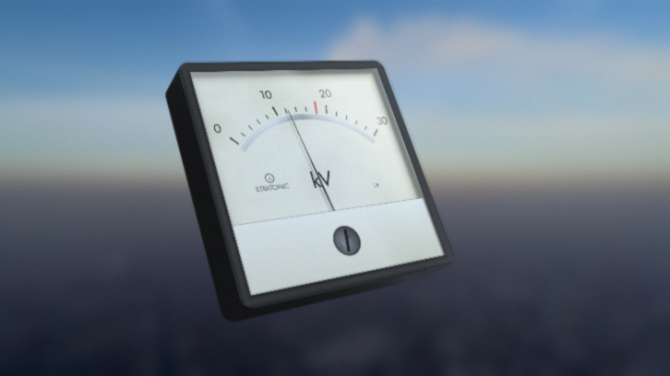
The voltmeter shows kV 12
